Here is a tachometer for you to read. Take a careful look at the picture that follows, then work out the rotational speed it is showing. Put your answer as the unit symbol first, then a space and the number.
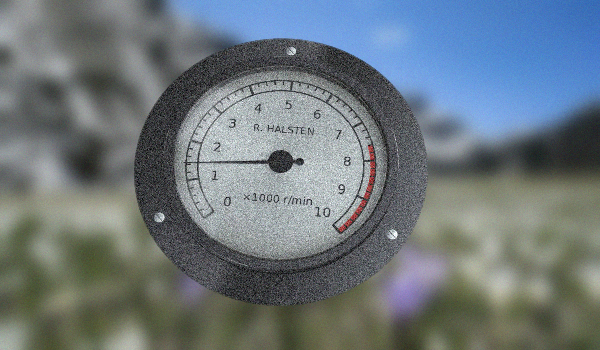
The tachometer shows rpm 1400
